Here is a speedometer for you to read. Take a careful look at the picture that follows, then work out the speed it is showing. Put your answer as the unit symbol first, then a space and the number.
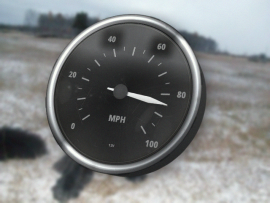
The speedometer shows mph 85
